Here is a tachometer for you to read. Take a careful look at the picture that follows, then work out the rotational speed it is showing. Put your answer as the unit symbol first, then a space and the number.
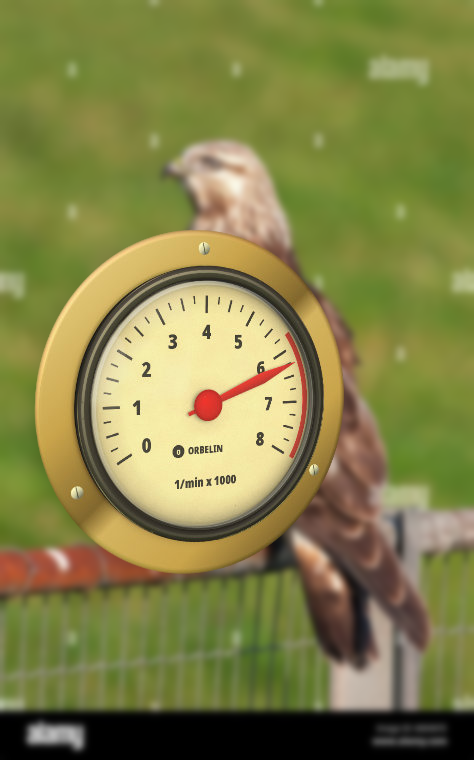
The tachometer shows rpm 6250
